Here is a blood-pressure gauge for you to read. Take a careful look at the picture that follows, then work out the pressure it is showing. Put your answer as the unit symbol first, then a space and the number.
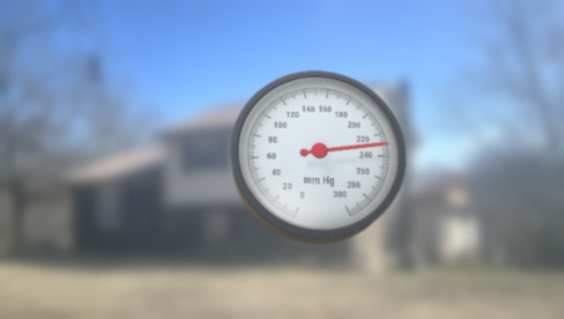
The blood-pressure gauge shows mmHg 230
